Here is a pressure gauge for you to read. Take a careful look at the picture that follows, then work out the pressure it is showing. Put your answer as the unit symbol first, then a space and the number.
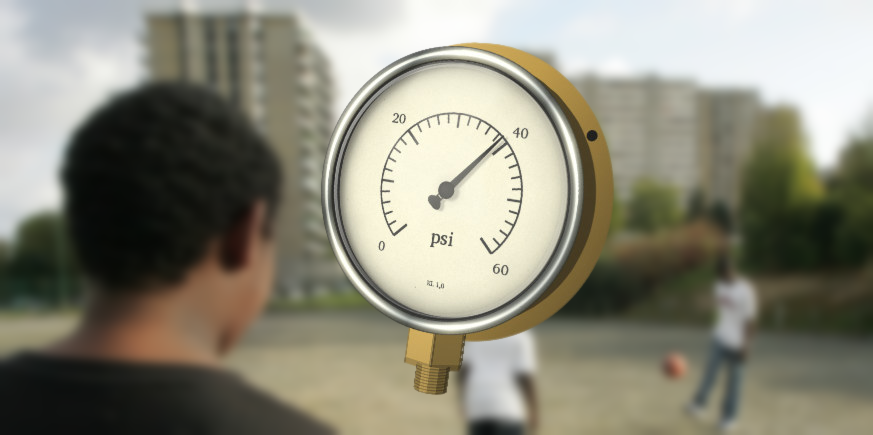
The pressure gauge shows psi 39
